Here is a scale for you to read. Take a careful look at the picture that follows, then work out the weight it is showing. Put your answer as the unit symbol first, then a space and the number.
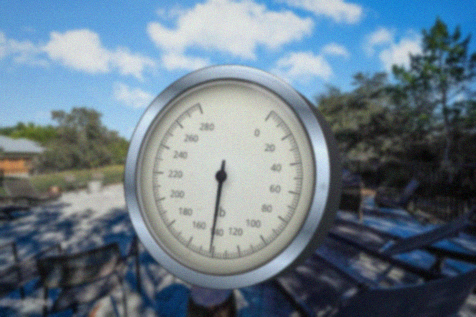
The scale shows lb 140
